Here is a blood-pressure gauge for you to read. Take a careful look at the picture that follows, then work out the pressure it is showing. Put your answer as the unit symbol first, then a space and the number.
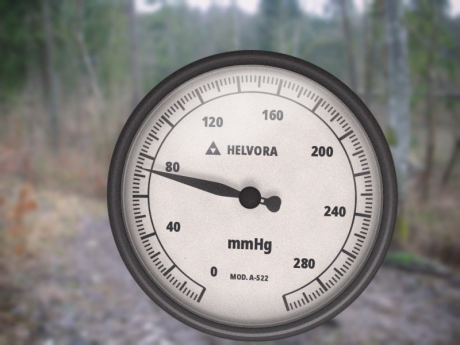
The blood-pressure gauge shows mmHg 74
